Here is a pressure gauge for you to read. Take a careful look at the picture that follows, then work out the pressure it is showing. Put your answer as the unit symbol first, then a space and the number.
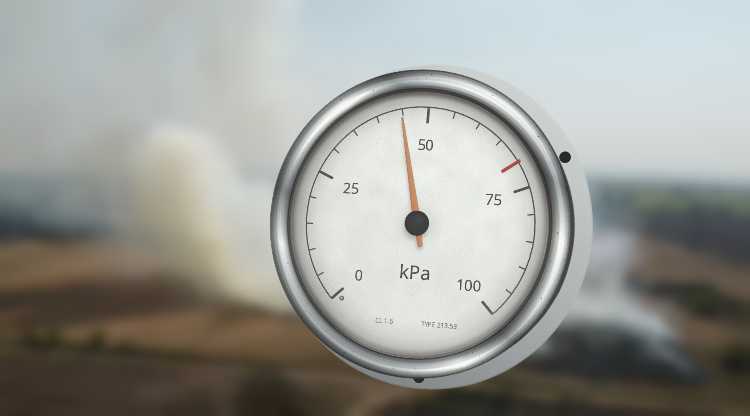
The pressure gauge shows kPa 45
